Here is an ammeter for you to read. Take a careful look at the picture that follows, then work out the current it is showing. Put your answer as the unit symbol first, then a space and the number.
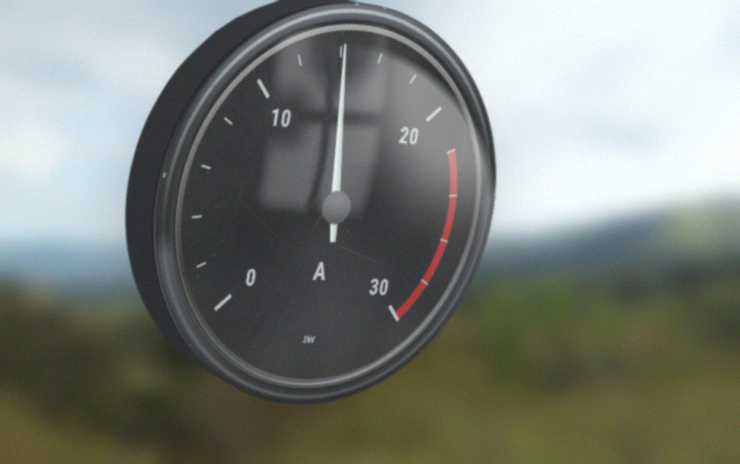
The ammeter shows A 14
